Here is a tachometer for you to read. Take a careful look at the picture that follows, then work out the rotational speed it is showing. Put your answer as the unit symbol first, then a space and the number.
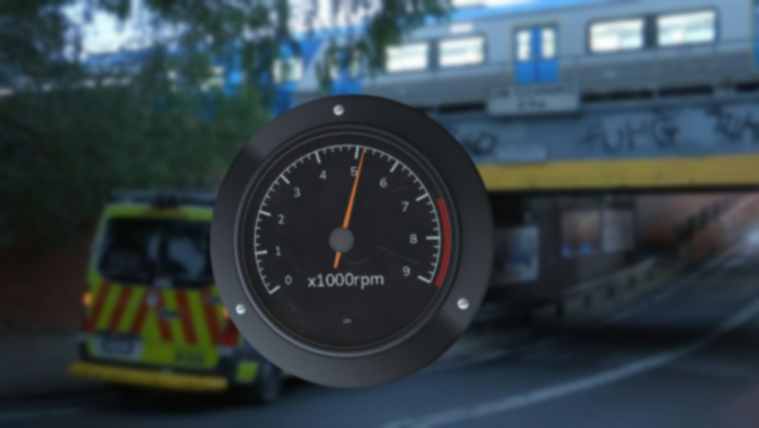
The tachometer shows rpm 5200
